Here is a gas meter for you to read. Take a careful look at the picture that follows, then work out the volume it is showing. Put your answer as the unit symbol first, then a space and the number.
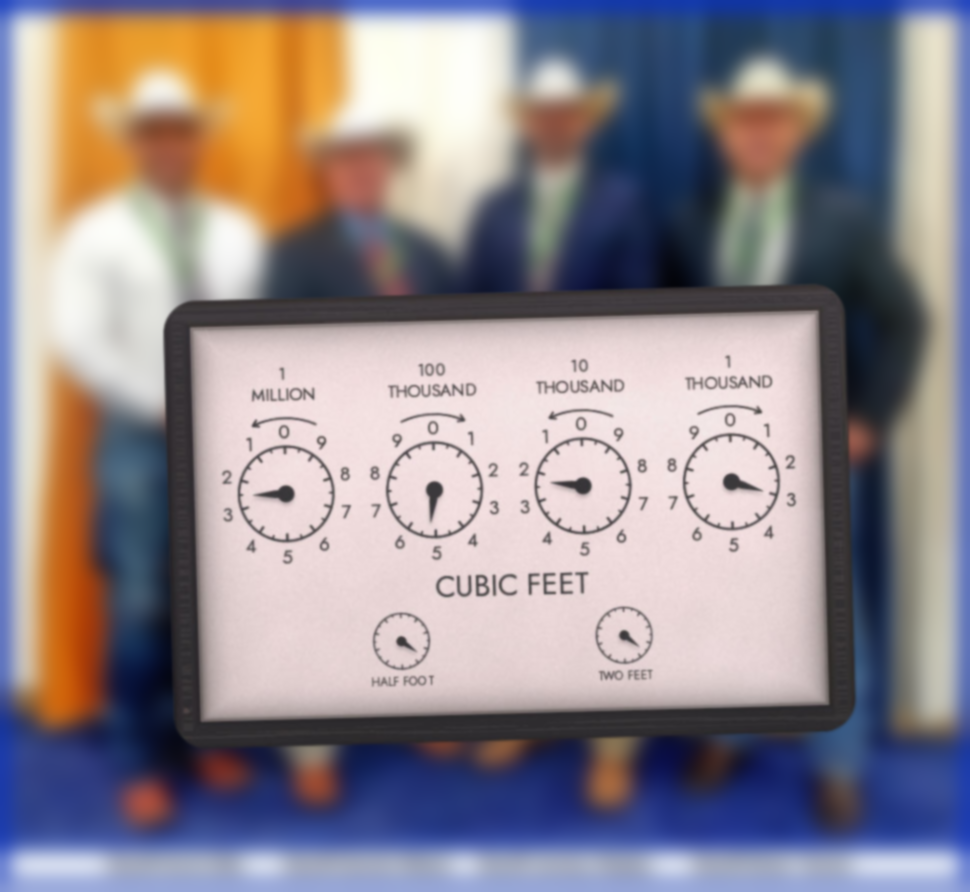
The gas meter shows ft³ 252300
